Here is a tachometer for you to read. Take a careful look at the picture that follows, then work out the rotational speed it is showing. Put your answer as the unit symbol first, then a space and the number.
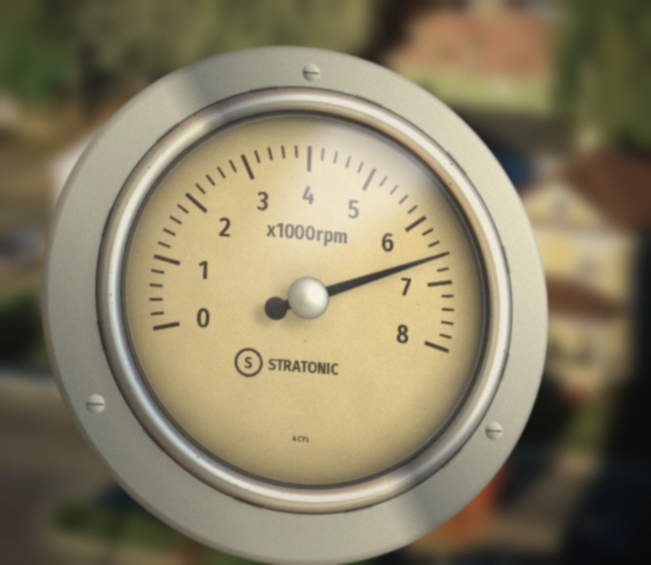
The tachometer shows rpm 6600
